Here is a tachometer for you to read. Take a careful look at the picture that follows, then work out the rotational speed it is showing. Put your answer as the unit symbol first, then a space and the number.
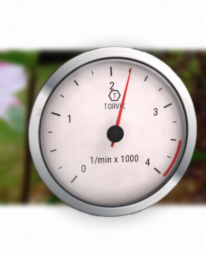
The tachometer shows rpm 2250
